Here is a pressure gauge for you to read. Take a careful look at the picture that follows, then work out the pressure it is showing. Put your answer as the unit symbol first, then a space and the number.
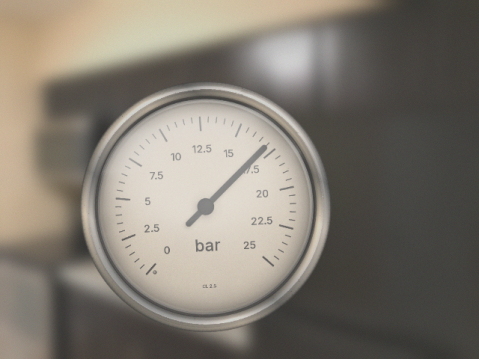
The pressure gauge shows bar 17
